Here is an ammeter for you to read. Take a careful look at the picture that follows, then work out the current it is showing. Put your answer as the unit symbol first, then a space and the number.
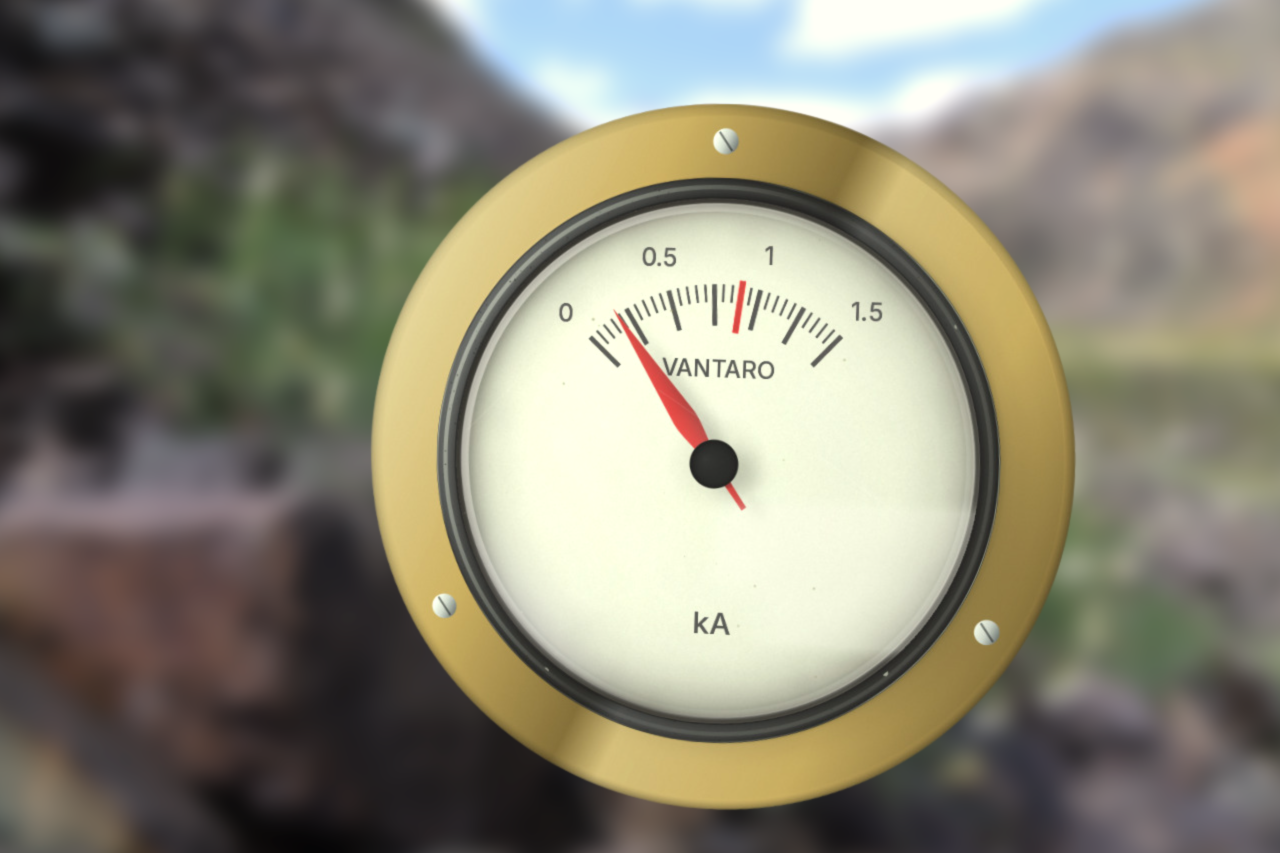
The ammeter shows kA 0.2
